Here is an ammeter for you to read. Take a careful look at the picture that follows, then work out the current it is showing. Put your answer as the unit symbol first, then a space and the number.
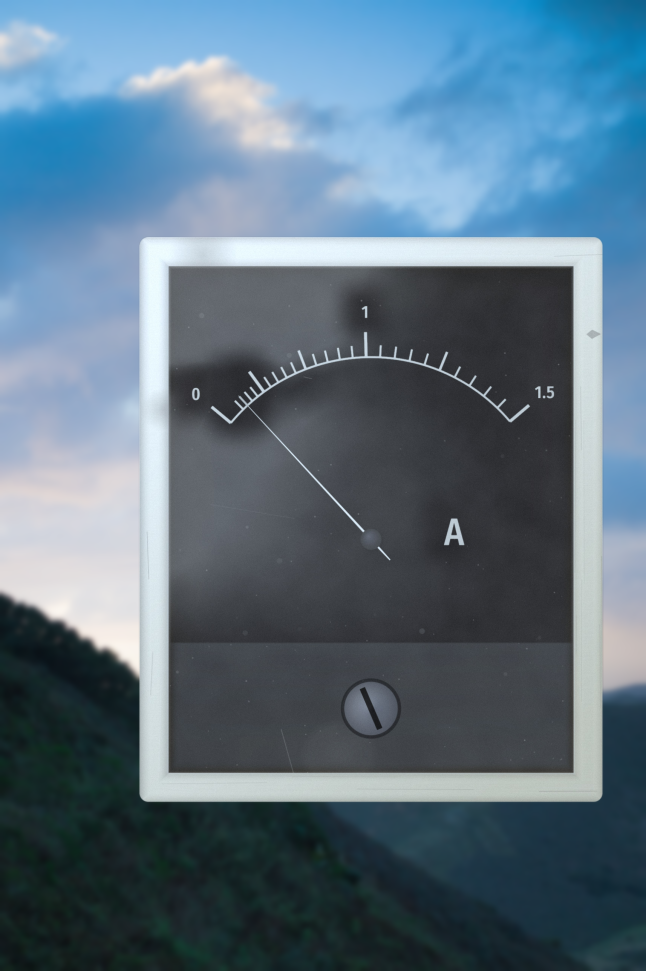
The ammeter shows A 0.35
